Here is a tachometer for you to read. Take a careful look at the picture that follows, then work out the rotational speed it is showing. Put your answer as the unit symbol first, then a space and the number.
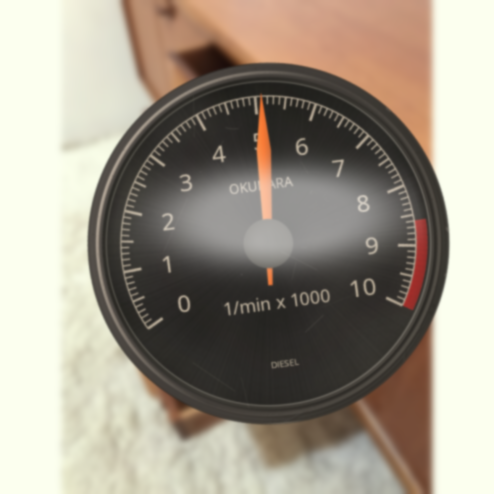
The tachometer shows rpm 5100
